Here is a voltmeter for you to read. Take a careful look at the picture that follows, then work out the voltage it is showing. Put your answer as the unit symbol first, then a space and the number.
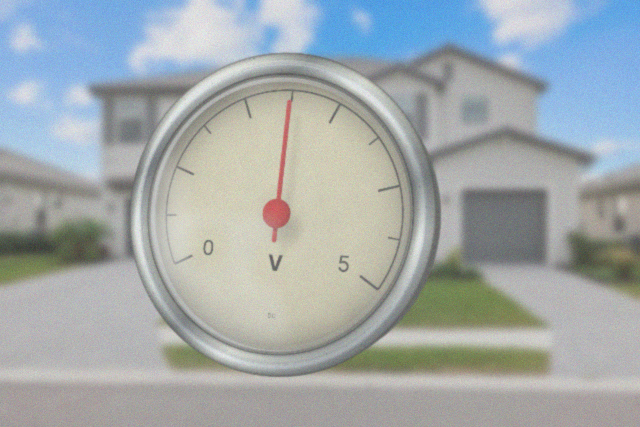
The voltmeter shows V 2.5
